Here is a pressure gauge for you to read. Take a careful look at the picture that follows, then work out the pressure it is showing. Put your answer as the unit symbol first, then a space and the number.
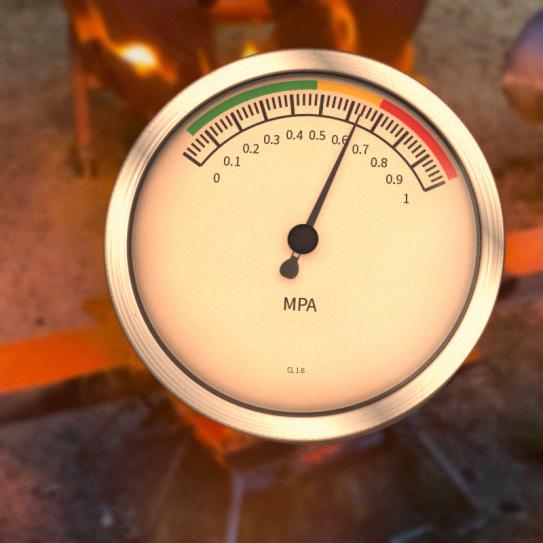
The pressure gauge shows MPa 0.64
